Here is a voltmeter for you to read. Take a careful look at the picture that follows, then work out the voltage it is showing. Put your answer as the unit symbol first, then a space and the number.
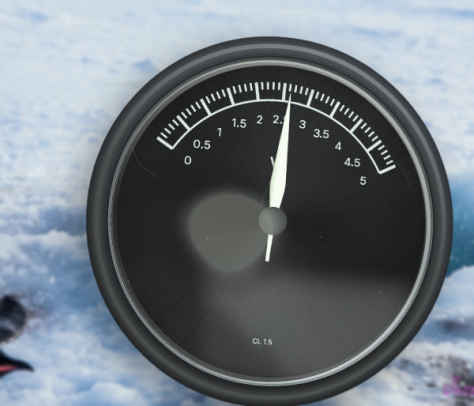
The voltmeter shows V 2.6
